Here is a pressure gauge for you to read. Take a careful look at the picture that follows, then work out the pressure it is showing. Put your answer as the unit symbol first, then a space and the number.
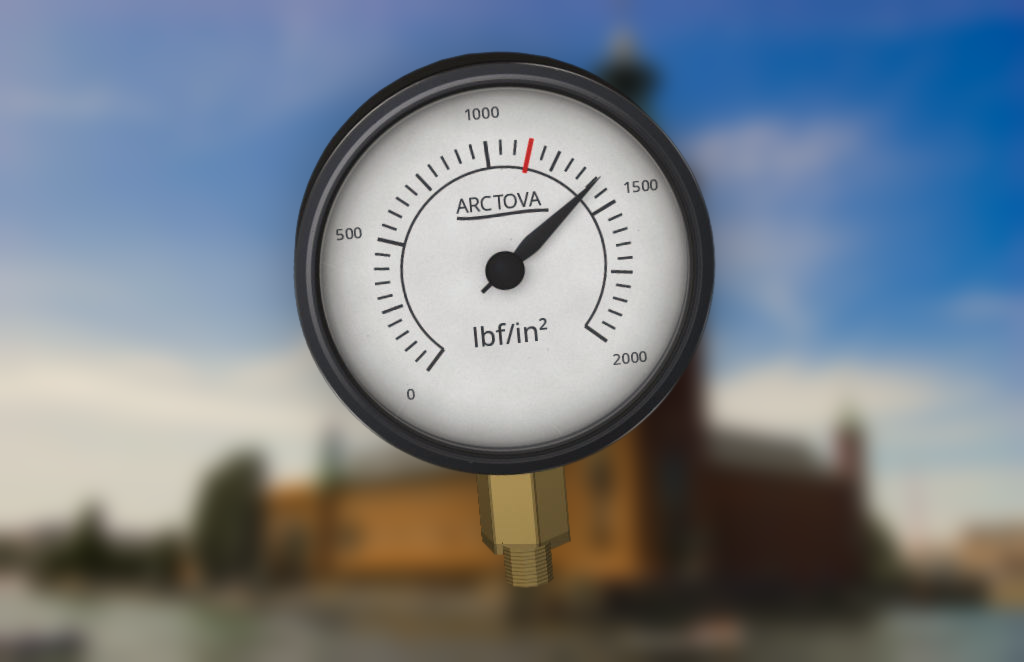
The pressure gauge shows psi 1400
